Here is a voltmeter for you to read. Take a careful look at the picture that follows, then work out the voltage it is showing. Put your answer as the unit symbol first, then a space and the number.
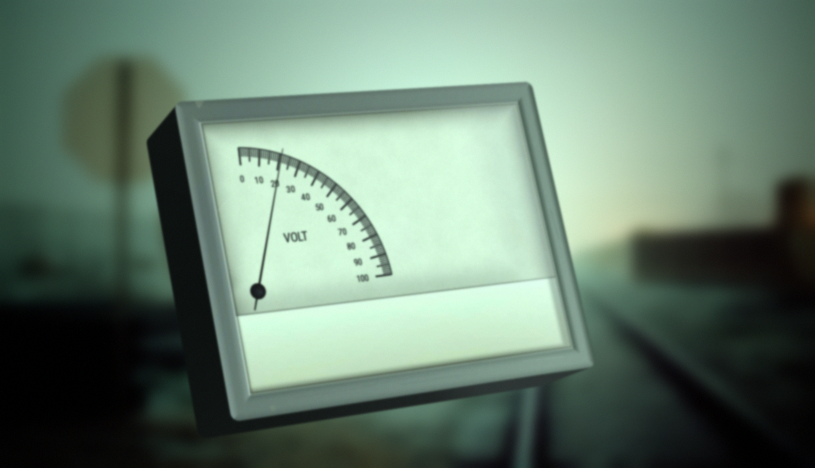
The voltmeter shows V 20
